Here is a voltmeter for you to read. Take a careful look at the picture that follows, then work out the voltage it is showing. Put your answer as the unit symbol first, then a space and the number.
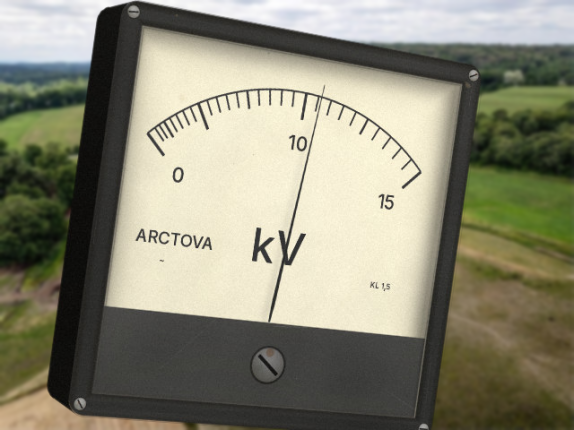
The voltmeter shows kV 10.5
